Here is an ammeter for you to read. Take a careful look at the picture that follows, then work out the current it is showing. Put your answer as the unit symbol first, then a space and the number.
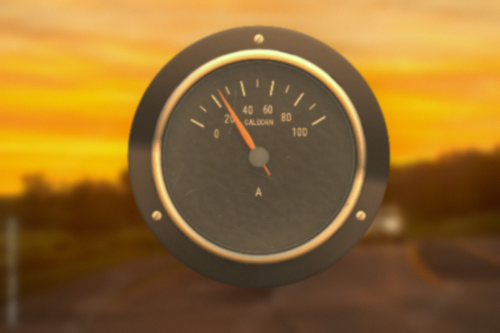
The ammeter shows A 25
